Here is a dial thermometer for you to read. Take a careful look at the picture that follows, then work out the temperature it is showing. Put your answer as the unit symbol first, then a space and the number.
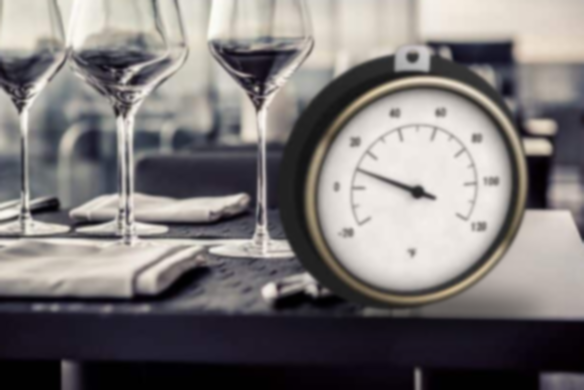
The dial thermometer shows °F 10
